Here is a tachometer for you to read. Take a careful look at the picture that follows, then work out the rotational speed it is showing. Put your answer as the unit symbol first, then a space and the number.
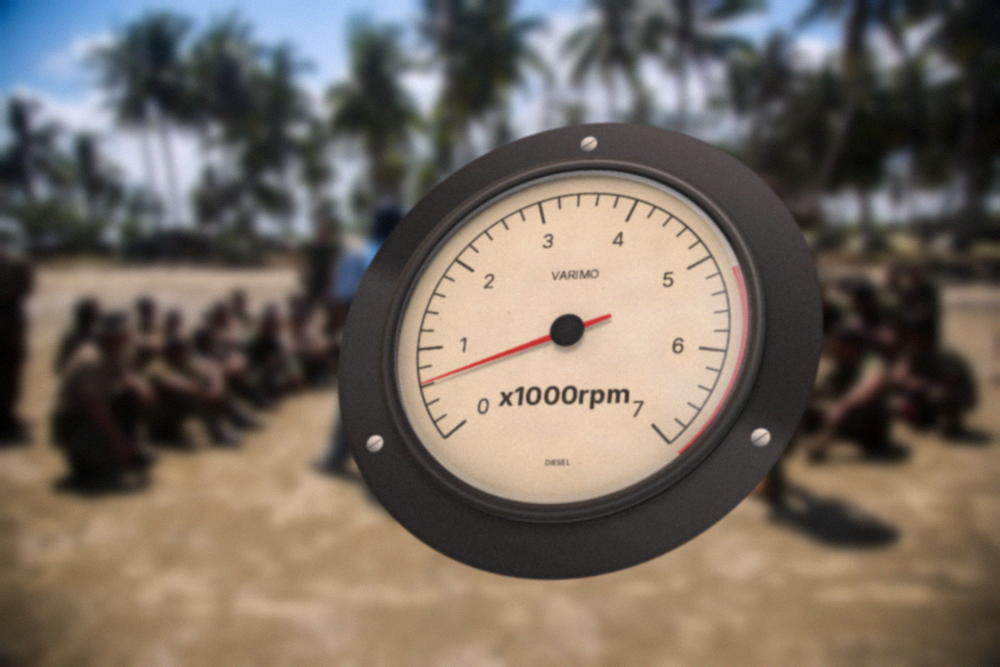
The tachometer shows rpm 600
